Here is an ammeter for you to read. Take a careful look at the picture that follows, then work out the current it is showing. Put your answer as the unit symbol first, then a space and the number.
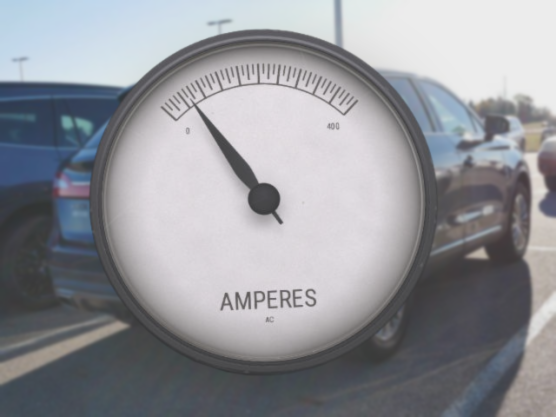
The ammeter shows A 50
